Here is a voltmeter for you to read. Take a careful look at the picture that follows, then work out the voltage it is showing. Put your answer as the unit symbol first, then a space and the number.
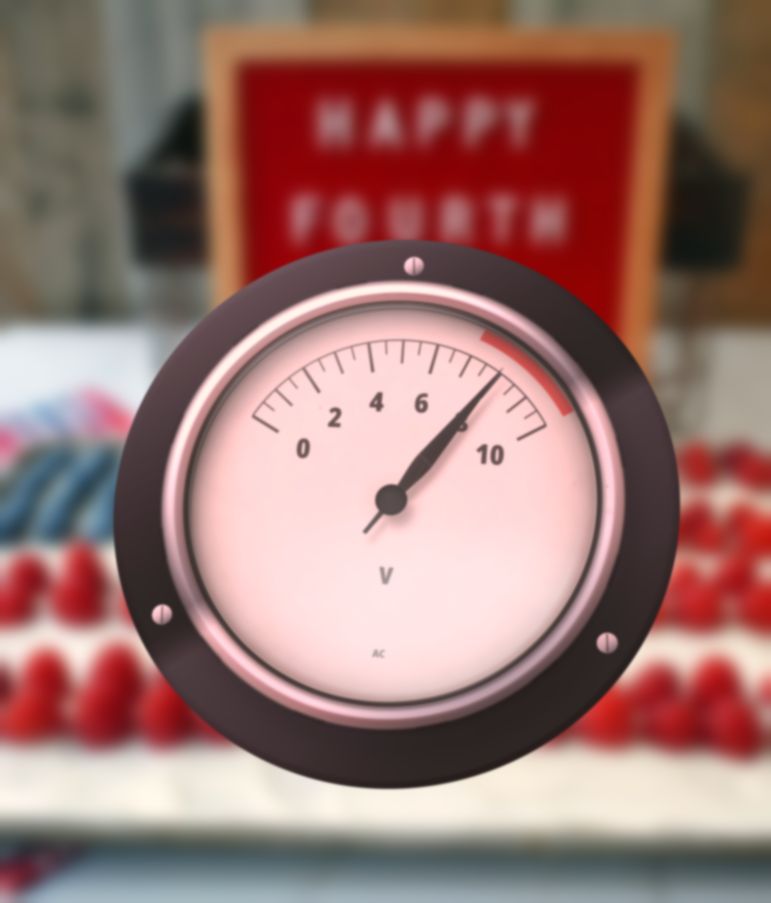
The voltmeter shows V 8
